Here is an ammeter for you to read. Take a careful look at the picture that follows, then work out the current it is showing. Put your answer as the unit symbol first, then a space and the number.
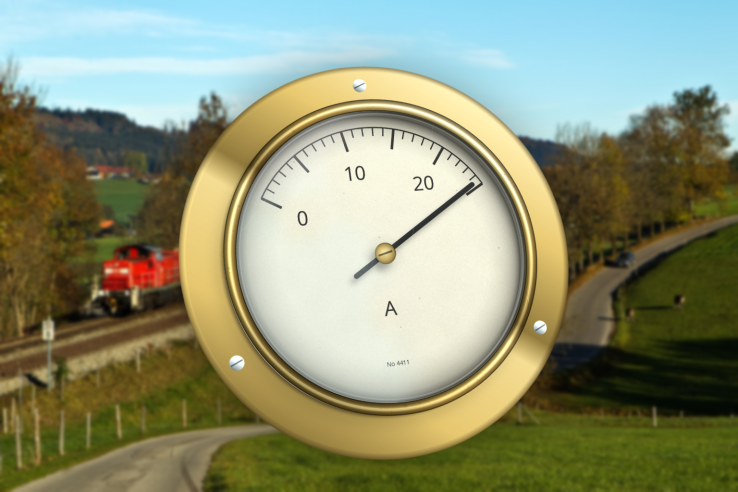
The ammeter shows A 24.5
